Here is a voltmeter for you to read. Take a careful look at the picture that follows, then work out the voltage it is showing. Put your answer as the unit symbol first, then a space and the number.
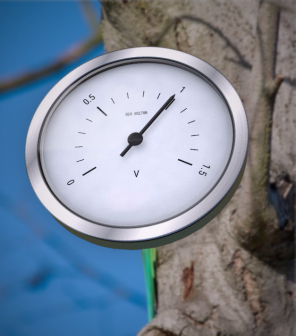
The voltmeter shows V 1
